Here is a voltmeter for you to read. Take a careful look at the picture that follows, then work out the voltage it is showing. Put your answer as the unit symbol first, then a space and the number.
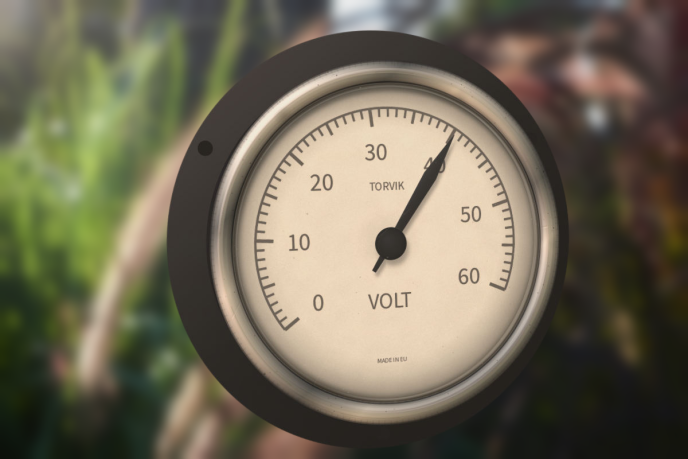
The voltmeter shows V 40
